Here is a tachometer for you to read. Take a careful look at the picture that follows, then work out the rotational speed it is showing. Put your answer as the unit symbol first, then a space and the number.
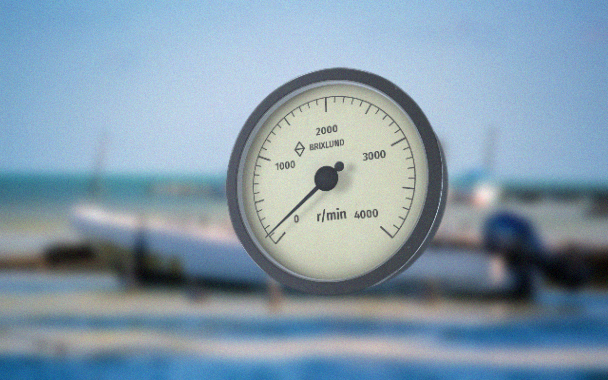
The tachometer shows rpm 100
